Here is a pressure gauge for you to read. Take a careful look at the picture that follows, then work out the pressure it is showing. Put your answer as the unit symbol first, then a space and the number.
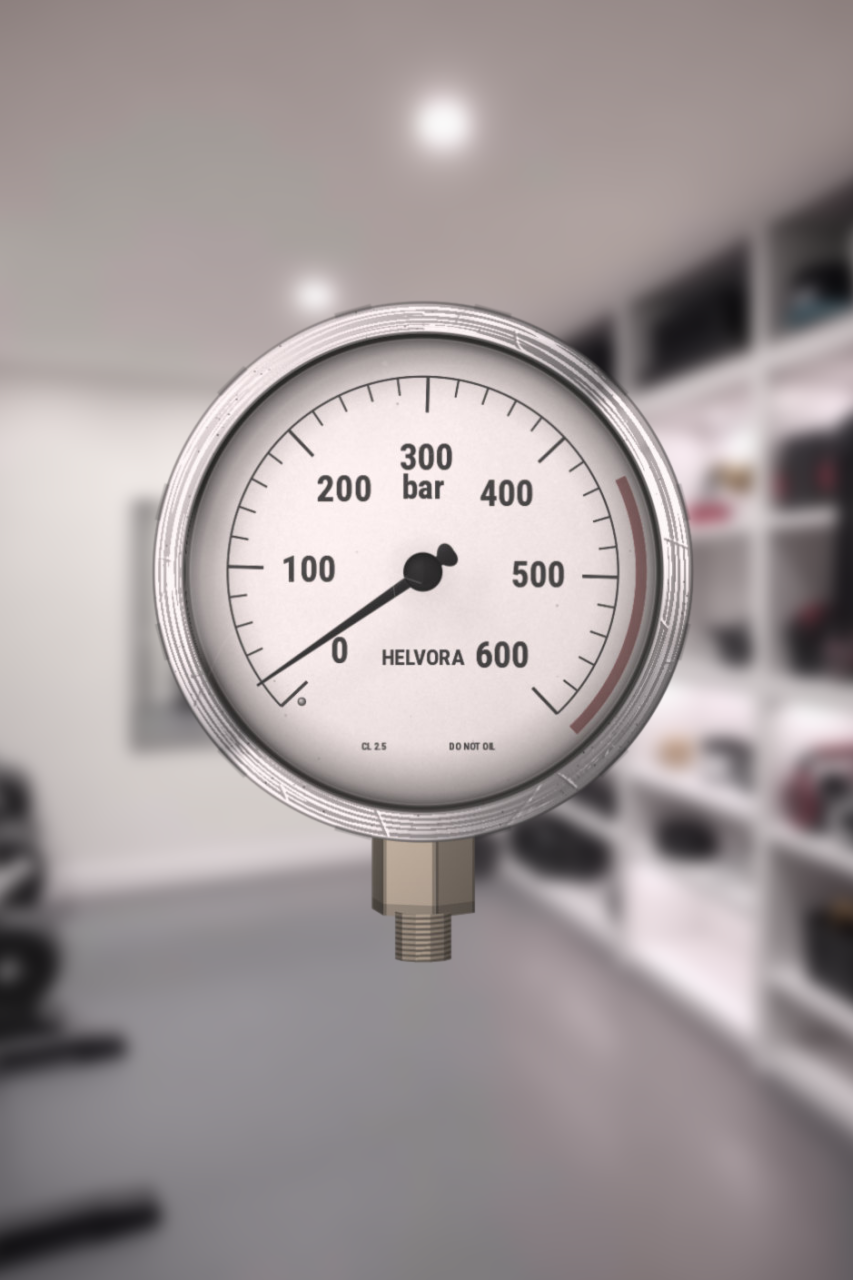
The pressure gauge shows bar 20
